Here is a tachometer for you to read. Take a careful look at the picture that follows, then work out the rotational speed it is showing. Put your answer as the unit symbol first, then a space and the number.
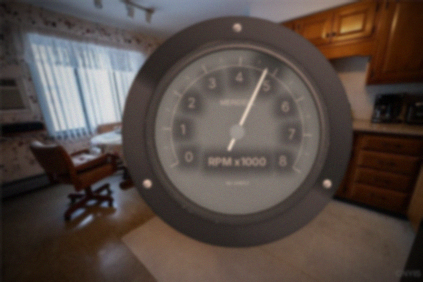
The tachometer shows rpm 4750
